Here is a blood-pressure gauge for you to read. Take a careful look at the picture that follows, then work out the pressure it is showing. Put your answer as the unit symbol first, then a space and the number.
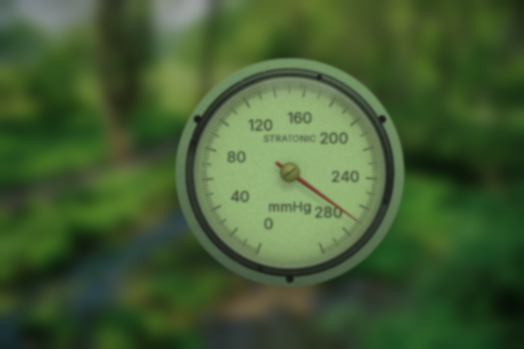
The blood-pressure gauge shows mmHg 270
